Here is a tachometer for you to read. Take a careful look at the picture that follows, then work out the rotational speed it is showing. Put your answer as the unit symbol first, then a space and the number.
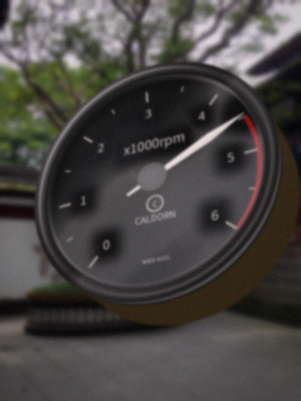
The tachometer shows rpm 4500
